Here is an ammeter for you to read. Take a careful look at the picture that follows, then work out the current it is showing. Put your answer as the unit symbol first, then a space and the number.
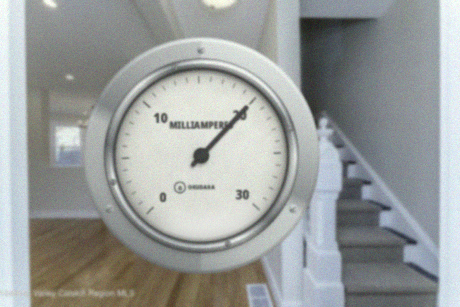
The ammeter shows mA 20
